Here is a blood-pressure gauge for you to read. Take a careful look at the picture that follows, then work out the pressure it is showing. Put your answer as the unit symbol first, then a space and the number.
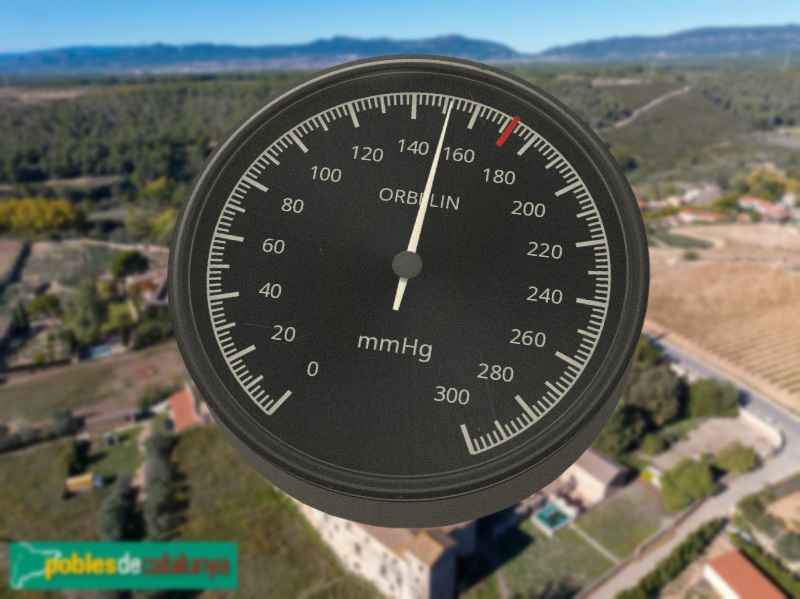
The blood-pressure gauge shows mmHg 152
